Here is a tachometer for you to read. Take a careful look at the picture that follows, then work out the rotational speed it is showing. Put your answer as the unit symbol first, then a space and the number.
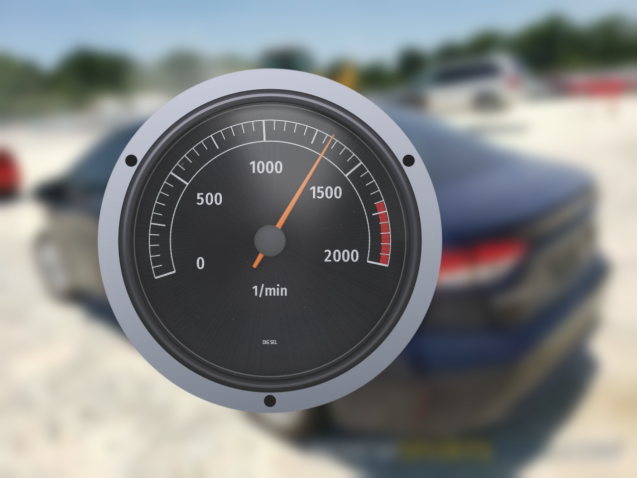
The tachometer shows rpm 1325
